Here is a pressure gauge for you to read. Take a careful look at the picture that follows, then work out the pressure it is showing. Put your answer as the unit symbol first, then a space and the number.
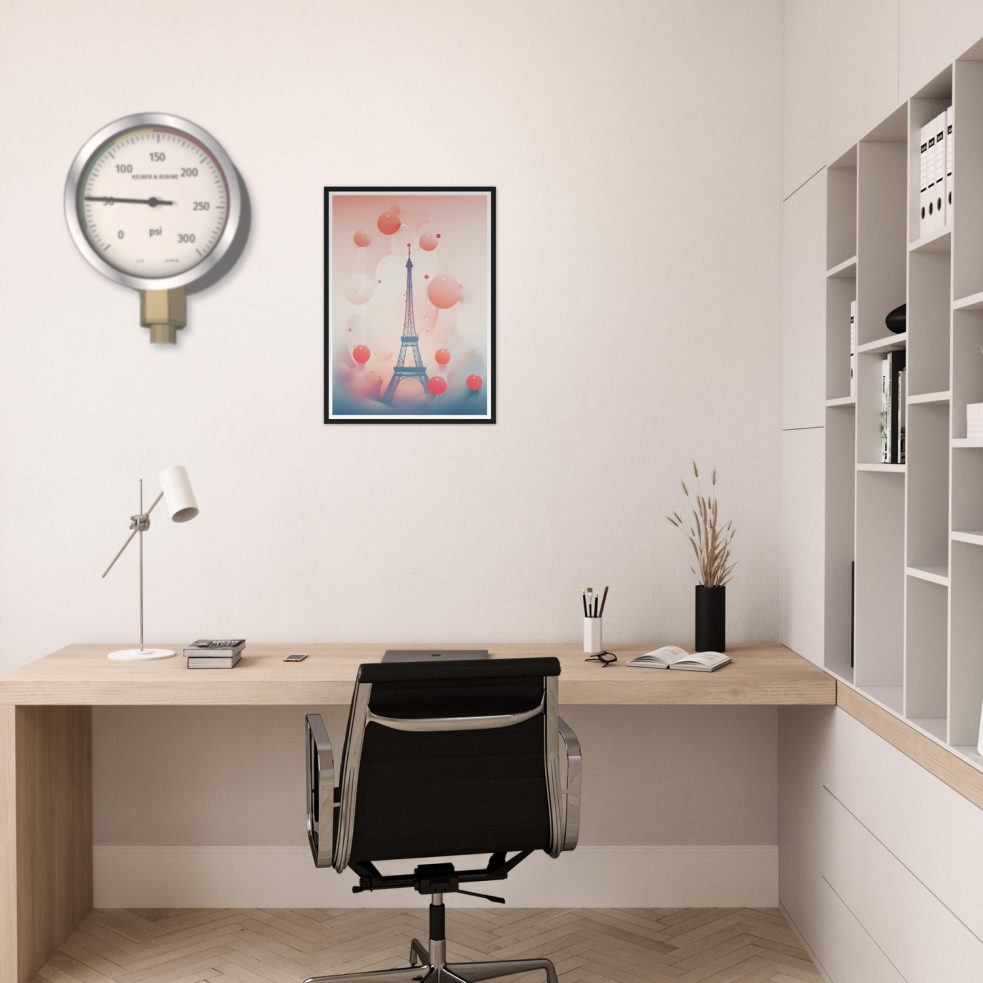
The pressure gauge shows psi 50
